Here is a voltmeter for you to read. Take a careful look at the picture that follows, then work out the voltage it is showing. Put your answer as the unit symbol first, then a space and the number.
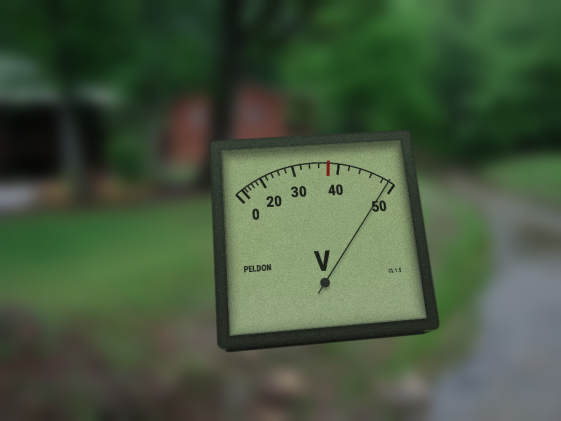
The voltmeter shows V 49
